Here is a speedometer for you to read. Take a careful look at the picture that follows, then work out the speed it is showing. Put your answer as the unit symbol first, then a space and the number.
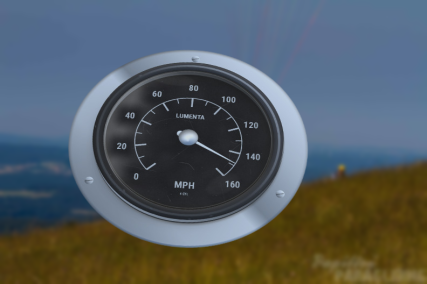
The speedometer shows mph 150
